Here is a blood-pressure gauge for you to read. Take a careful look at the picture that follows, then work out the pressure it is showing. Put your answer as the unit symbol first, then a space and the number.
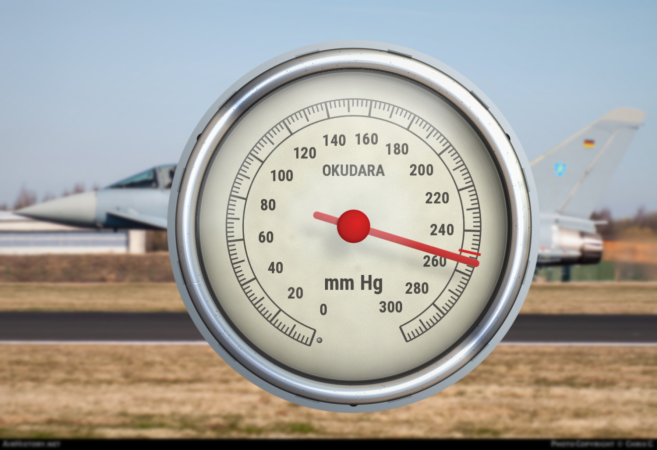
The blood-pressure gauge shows mmHg 254
